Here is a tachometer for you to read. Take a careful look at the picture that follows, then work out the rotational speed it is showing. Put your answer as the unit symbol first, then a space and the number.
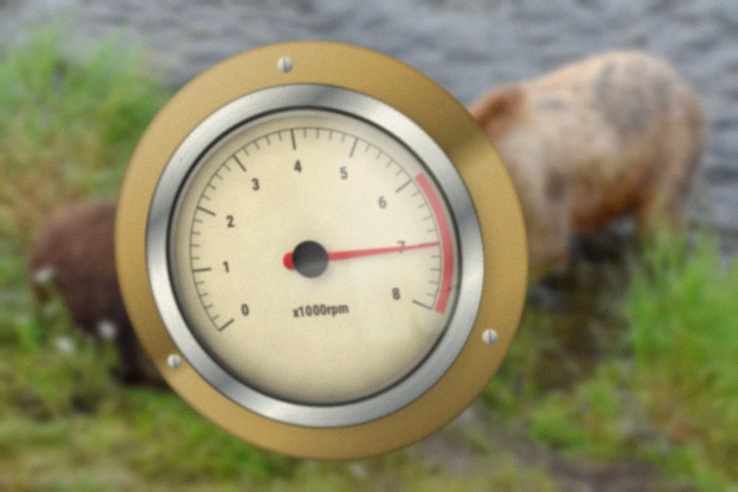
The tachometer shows rpm 7000
